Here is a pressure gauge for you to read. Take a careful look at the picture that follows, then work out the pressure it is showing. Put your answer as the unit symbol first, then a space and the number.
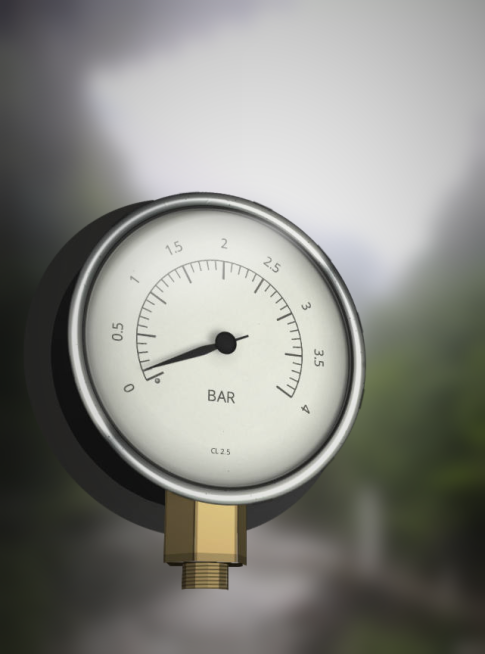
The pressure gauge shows bar 0.1
